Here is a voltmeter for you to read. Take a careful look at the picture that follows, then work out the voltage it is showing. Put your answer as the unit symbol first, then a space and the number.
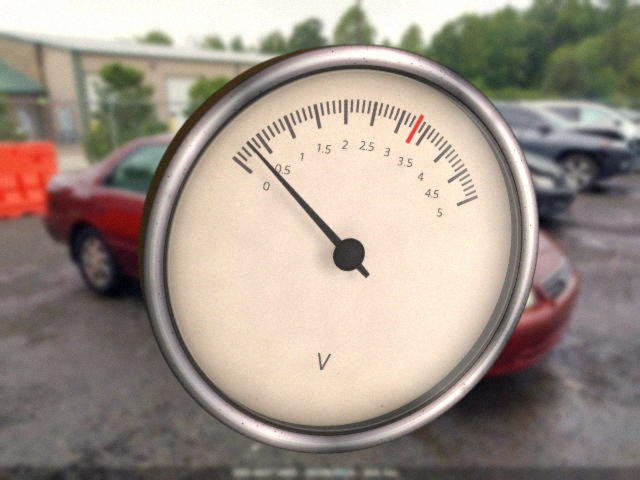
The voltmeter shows V 0.3
